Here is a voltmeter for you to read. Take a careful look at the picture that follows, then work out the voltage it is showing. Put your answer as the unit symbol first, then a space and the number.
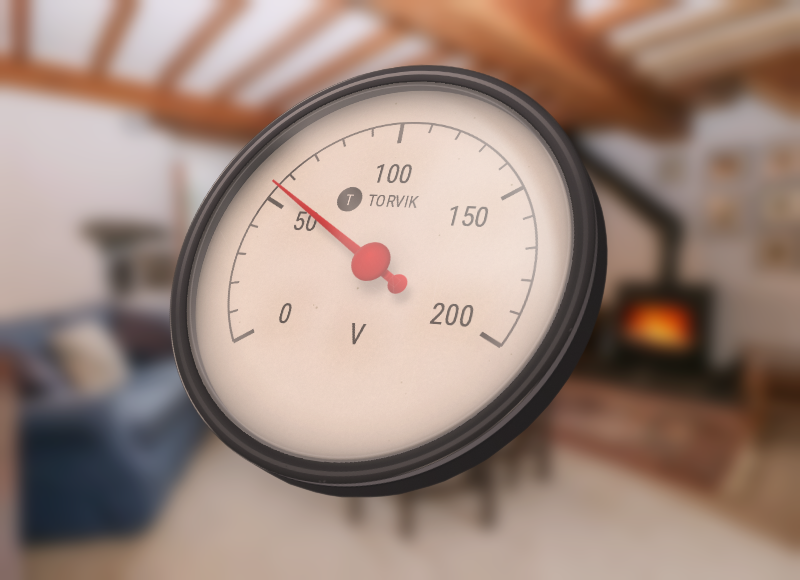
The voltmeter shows V 55
